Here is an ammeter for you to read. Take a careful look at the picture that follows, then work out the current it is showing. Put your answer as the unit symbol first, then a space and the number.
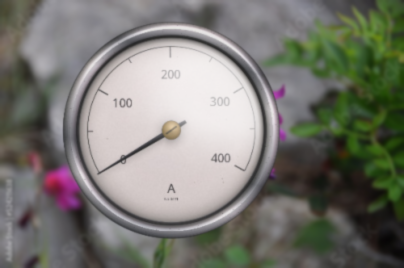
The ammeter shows A 0
